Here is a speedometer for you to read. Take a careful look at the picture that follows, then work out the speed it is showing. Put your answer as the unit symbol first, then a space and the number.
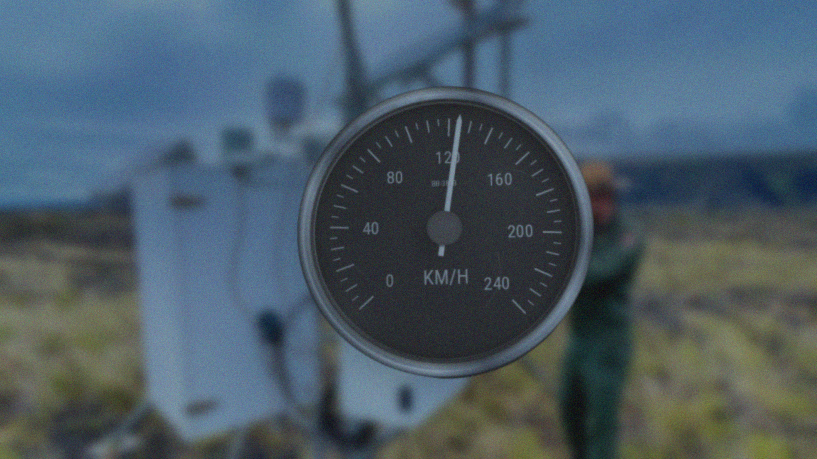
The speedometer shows km/h 125
